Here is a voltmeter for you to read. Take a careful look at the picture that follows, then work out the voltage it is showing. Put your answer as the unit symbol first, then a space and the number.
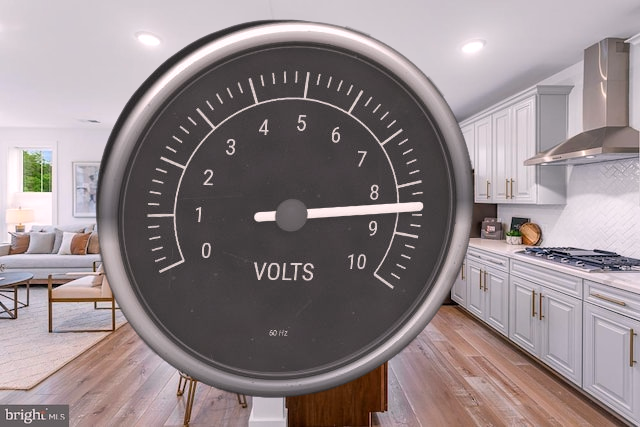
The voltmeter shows V 8.4
